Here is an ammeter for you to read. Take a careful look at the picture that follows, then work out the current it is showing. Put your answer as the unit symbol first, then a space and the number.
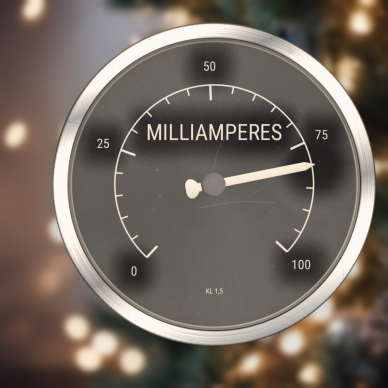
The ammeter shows mA 80
